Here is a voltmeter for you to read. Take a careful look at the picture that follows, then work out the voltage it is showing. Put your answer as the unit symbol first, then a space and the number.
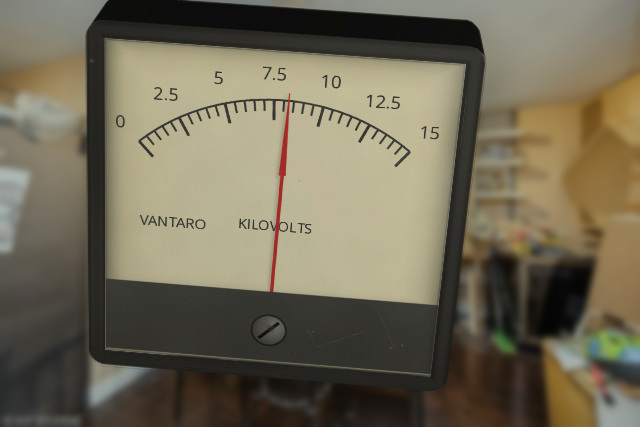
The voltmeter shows kV 8.25
